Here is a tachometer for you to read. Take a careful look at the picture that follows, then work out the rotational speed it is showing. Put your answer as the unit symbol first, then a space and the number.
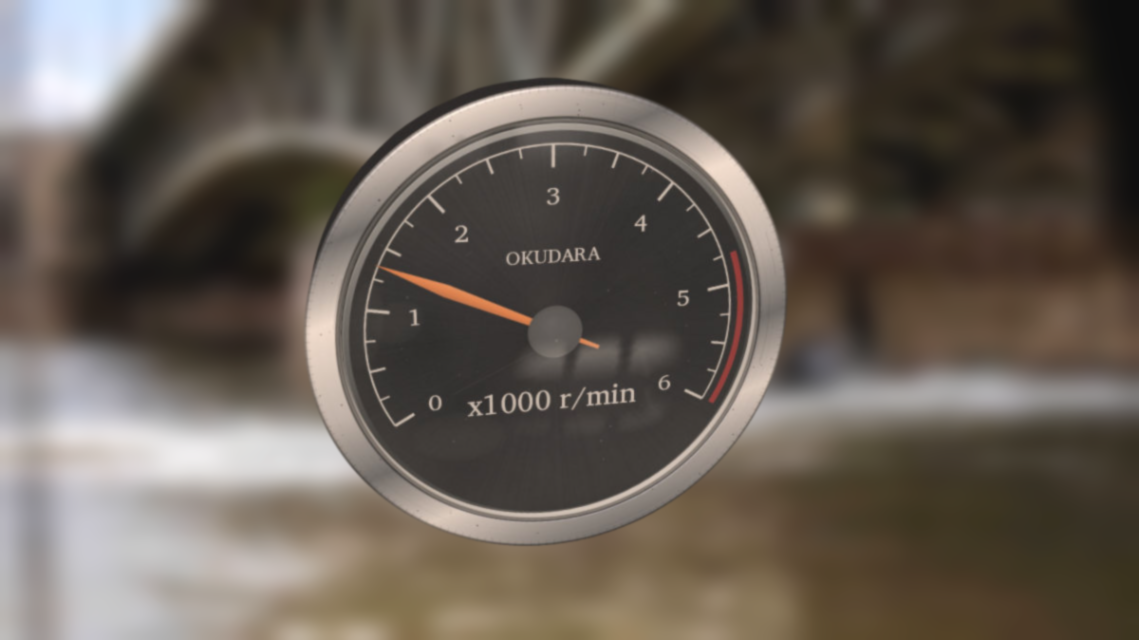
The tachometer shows rpm 1375
